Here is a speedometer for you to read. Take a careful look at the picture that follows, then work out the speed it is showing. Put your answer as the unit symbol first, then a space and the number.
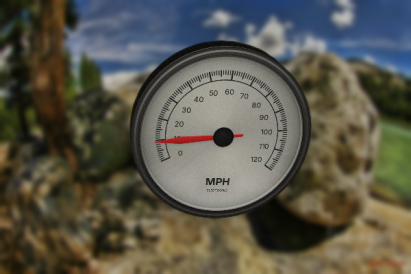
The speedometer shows mph 10
